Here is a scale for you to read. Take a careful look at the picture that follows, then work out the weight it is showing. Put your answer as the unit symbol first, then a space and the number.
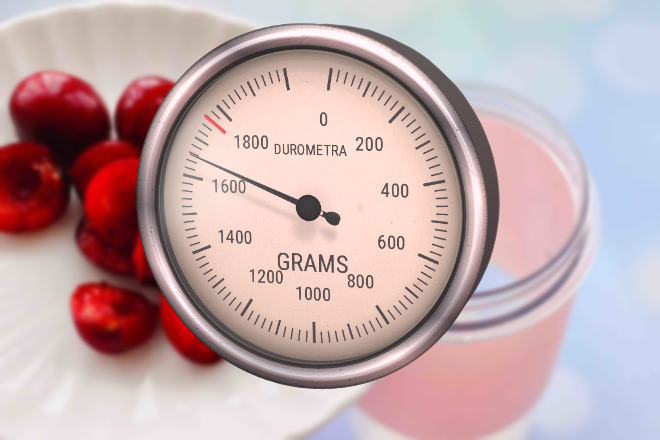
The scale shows g 1660
